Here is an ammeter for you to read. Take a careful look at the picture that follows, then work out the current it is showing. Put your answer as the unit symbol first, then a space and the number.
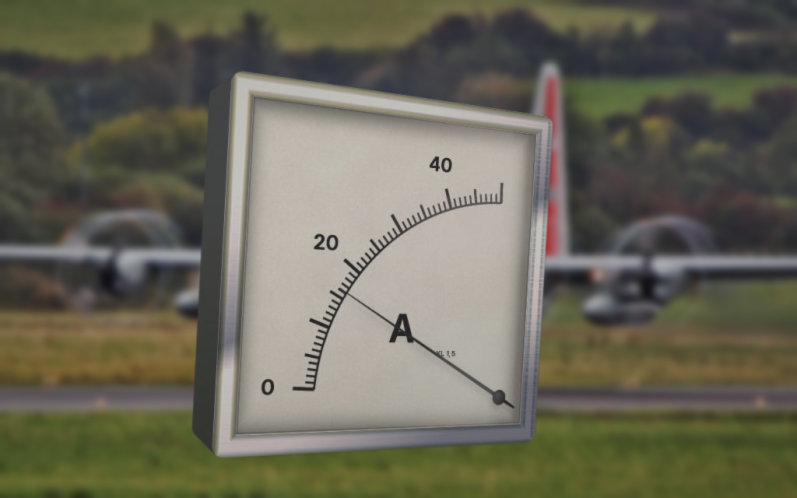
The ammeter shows A 16
